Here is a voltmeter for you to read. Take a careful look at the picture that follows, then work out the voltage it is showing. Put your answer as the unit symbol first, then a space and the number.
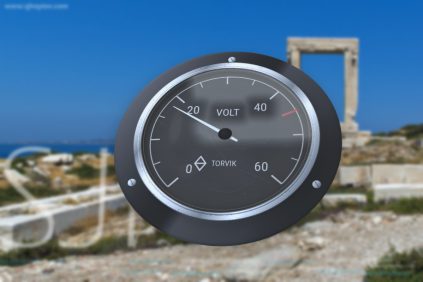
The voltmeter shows V 17.5
